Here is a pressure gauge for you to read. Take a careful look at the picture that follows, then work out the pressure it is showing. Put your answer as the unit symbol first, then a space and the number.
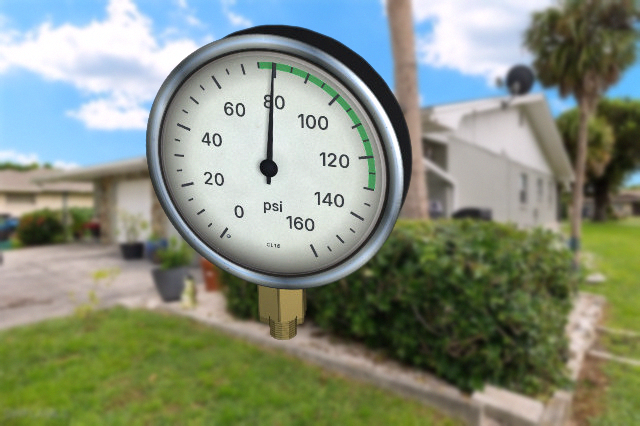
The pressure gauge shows psi 80
